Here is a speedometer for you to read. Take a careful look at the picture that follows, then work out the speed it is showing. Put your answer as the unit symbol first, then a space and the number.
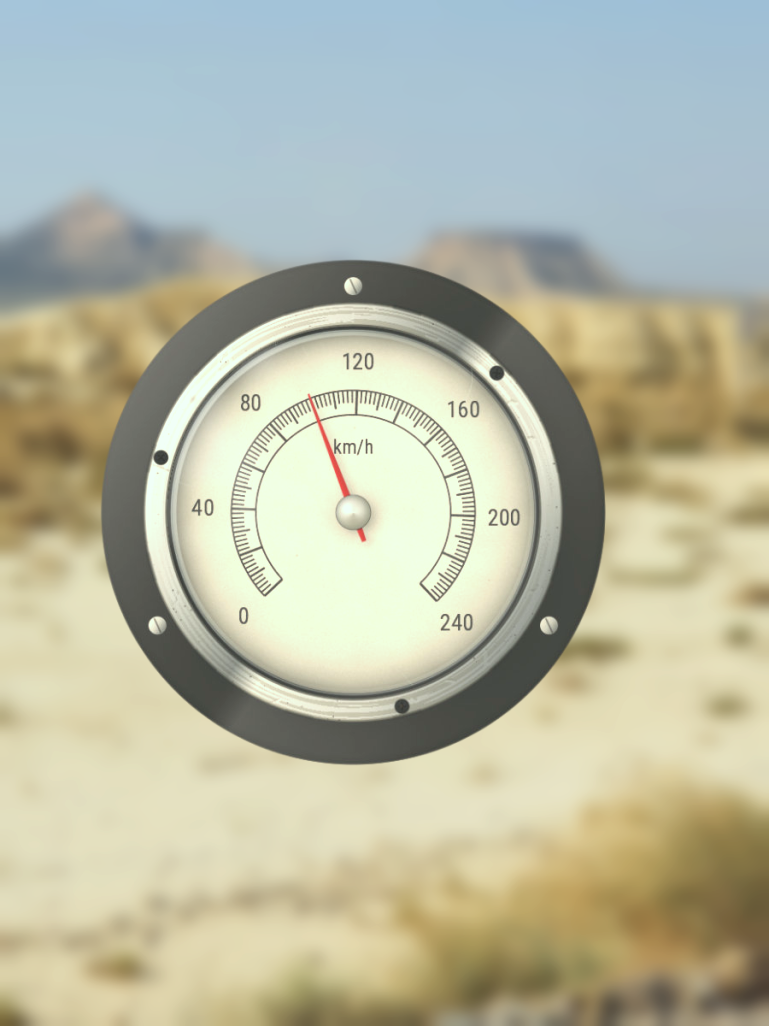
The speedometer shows km/h 100
